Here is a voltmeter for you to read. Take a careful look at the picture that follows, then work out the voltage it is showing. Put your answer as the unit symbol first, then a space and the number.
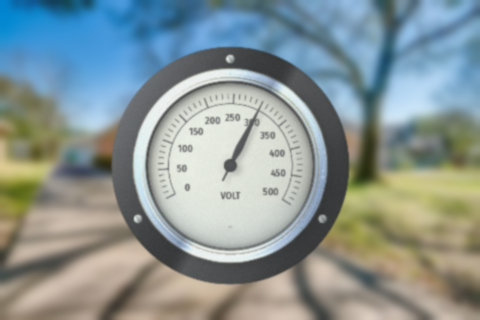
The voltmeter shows V 300
